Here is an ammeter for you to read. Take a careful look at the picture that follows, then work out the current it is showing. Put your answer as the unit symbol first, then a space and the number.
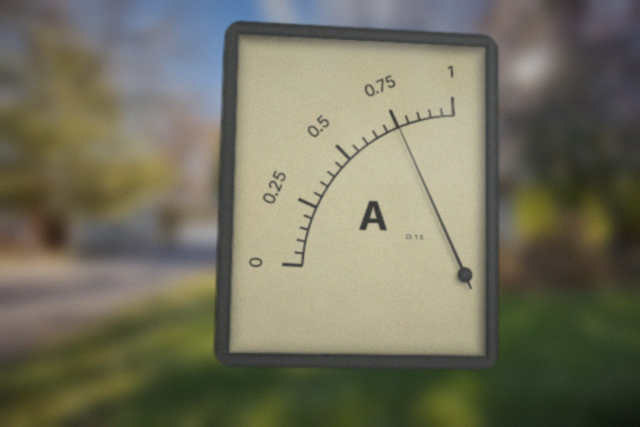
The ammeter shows A 0.75
